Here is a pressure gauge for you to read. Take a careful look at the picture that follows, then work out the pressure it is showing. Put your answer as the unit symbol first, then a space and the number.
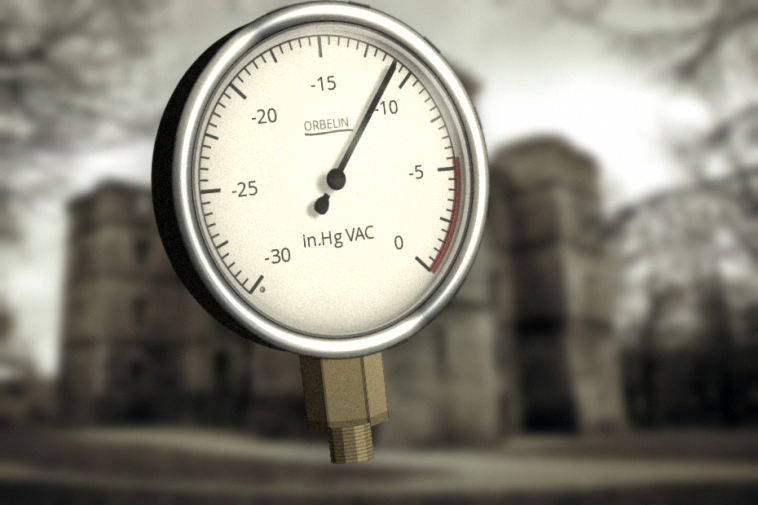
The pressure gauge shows inHg -11
